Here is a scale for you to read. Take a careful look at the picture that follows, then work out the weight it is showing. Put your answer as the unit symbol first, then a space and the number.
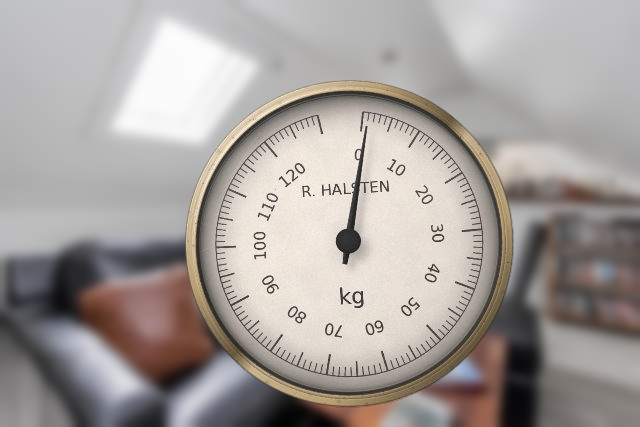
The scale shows kg 1
